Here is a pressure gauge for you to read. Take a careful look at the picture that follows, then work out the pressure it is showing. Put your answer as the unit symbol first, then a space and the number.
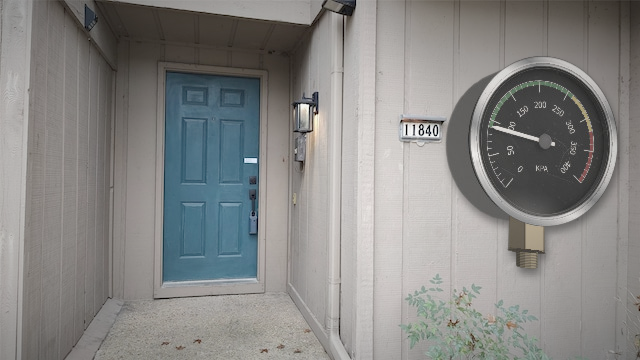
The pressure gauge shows kPa 90
